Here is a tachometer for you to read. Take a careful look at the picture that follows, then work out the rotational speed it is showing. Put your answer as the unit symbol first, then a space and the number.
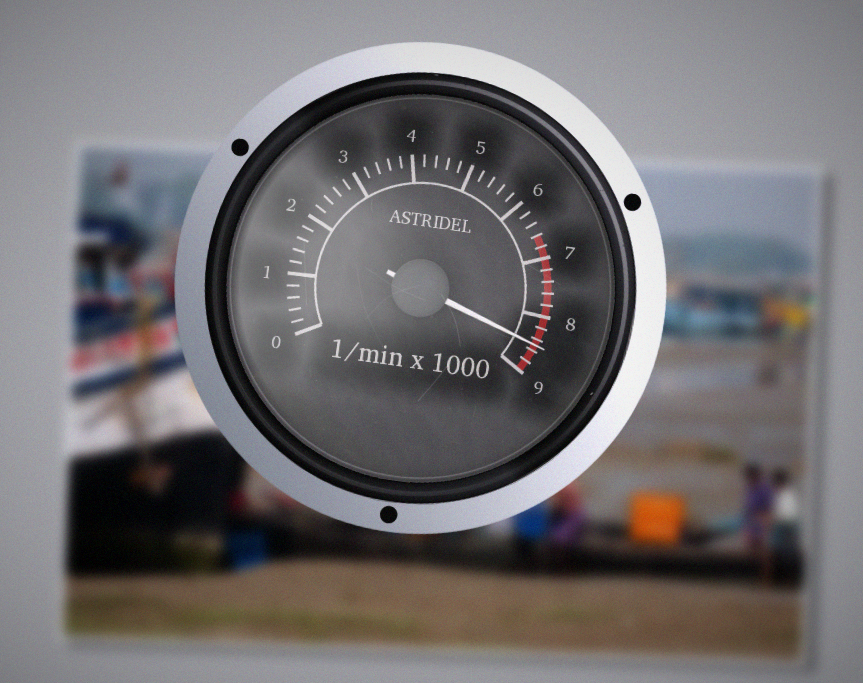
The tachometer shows rpm 8500
